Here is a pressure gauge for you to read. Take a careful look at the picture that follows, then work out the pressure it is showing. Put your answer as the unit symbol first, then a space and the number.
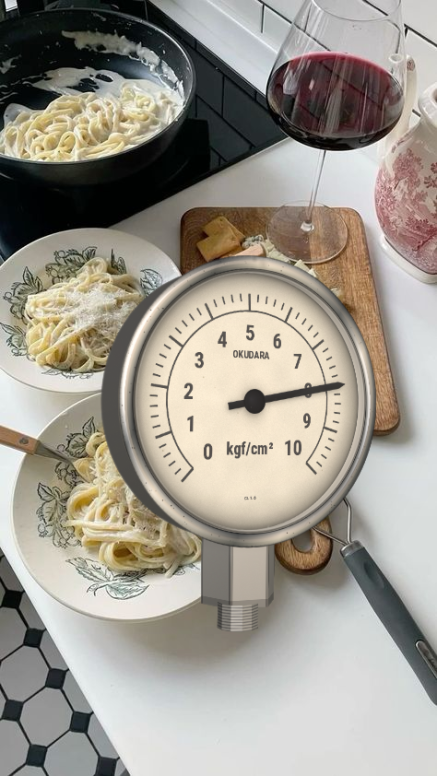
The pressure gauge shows kg/cm² 8
